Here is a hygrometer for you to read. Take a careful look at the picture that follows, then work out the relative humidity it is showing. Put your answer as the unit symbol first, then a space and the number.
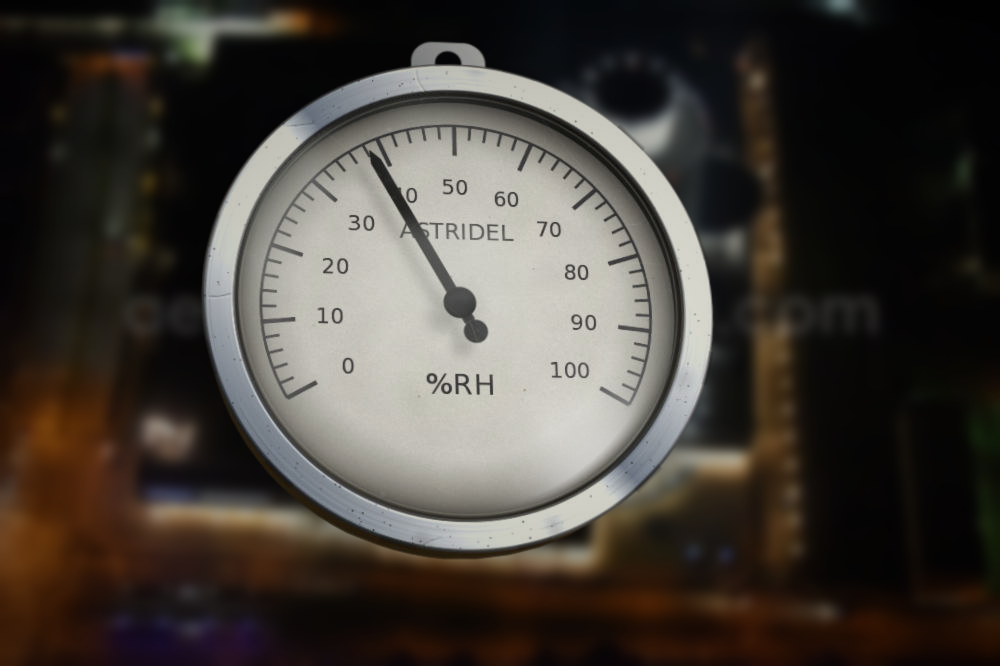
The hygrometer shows % 38
